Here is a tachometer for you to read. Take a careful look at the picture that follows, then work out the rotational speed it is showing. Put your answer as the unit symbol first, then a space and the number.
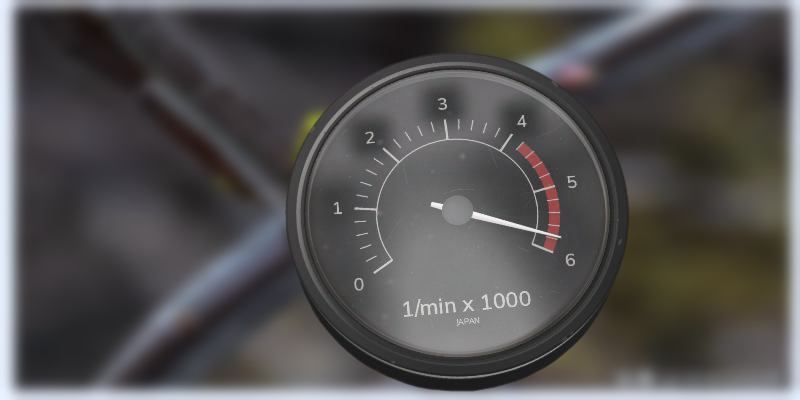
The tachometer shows rpm 5800
